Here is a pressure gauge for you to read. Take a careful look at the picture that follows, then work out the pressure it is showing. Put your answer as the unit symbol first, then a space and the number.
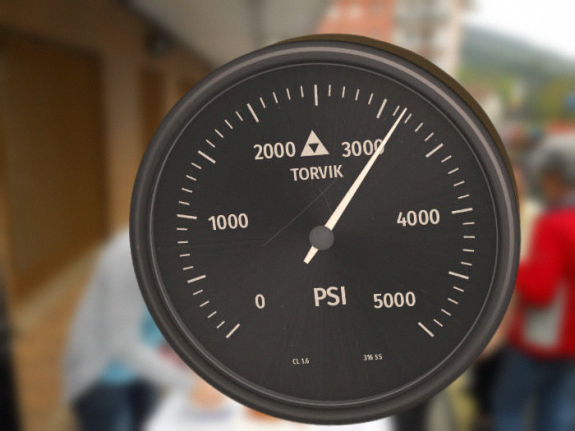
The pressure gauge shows psi 3150
